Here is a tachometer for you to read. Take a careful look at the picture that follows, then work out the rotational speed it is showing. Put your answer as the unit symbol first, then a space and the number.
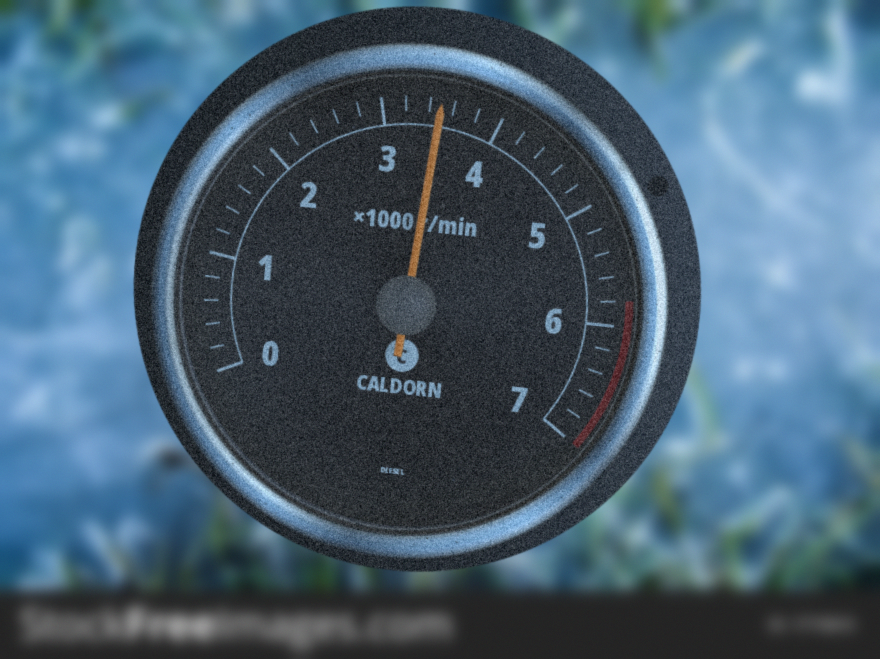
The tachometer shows rpm 3500
